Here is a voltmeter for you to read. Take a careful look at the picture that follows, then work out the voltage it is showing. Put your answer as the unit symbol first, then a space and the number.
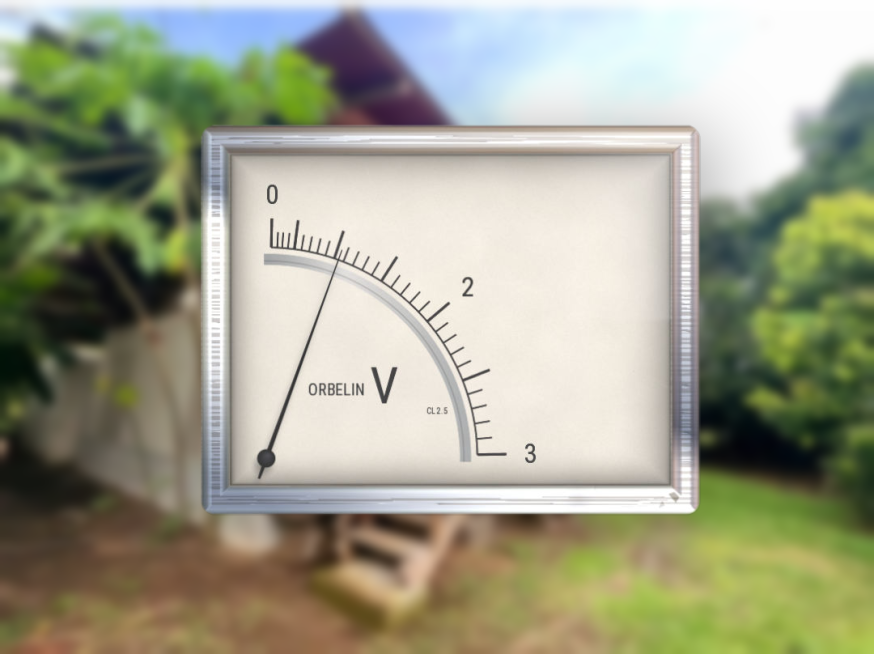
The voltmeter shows V 1.05
